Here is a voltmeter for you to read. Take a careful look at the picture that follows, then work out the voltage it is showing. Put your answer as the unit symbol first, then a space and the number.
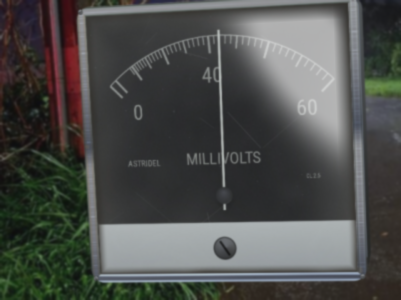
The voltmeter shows mV 42
